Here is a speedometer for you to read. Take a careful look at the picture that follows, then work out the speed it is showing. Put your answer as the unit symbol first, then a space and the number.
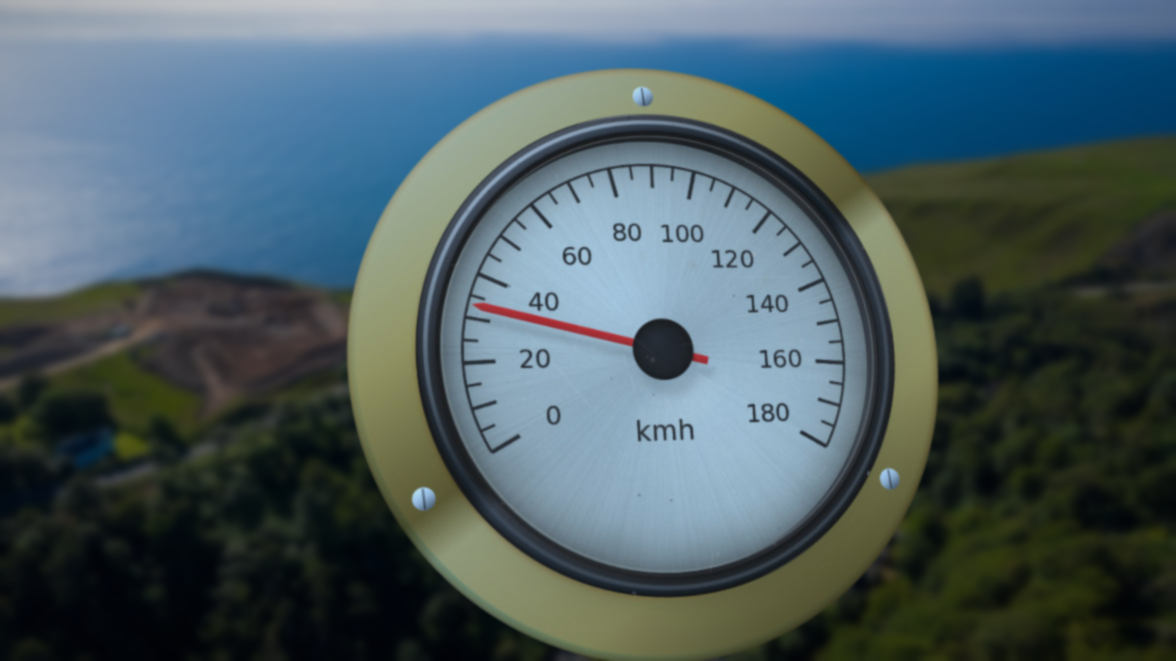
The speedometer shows km/h 32.5
